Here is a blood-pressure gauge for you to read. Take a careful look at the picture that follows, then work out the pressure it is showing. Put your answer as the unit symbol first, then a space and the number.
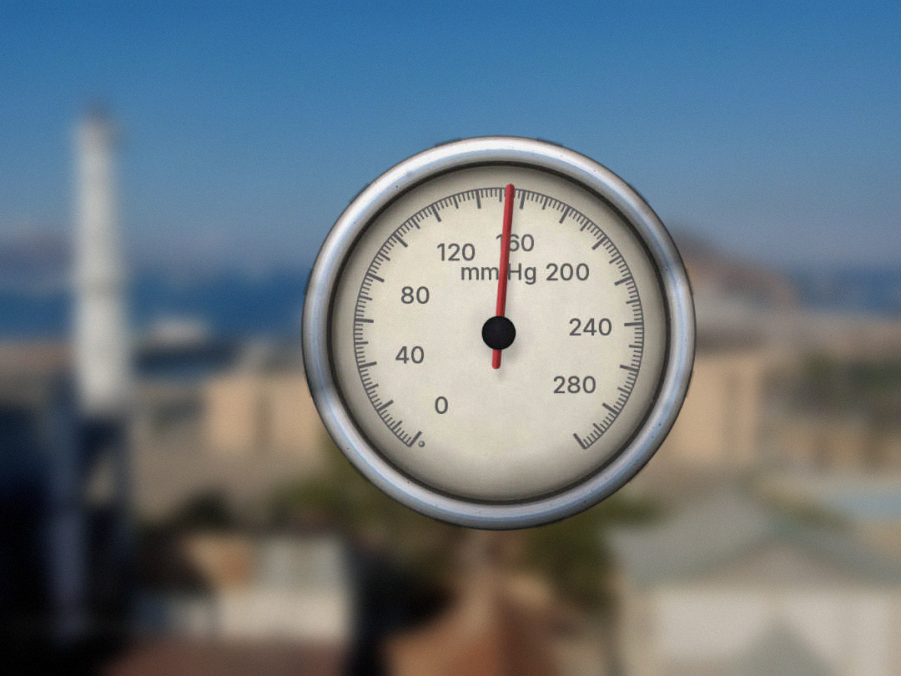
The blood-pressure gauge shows mmHg 154
